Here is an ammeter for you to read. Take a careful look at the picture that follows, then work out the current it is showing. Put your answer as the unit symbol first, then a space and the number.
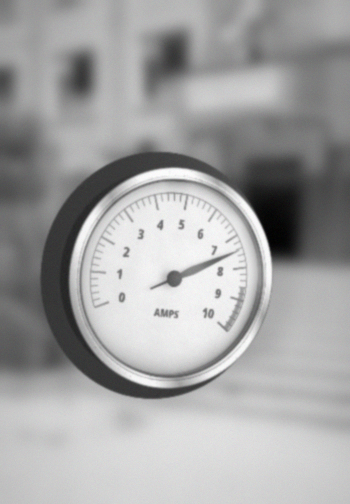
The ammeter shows A 7.4
